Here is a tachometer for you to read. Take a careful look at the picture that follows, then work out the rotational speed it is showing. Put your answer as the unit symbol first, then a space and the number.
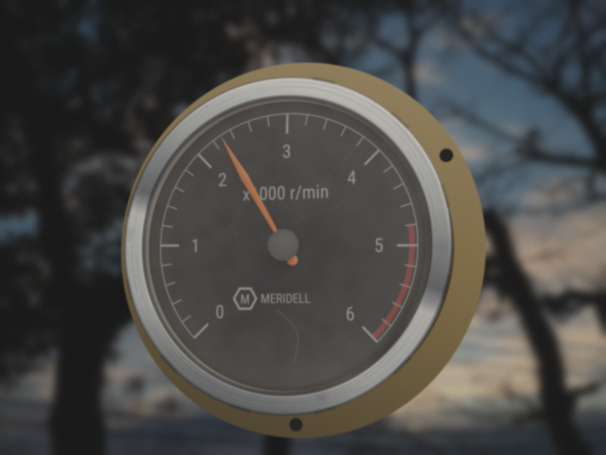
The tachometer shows rpm 2300
